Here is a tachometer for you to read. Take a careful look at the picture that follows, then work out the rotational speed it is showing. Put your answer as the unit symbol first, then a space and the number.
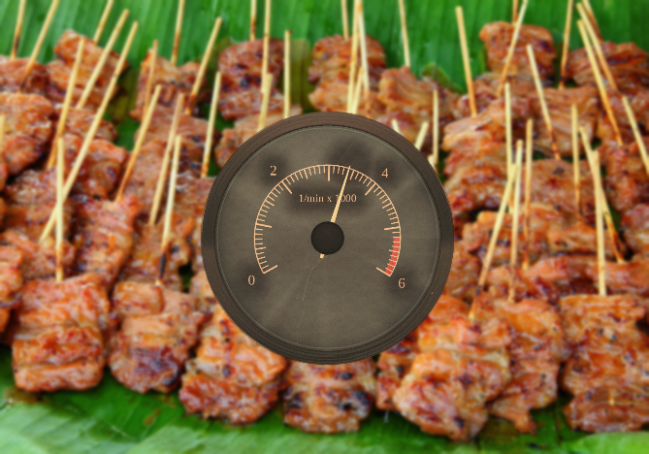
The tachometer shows rpm 3400
